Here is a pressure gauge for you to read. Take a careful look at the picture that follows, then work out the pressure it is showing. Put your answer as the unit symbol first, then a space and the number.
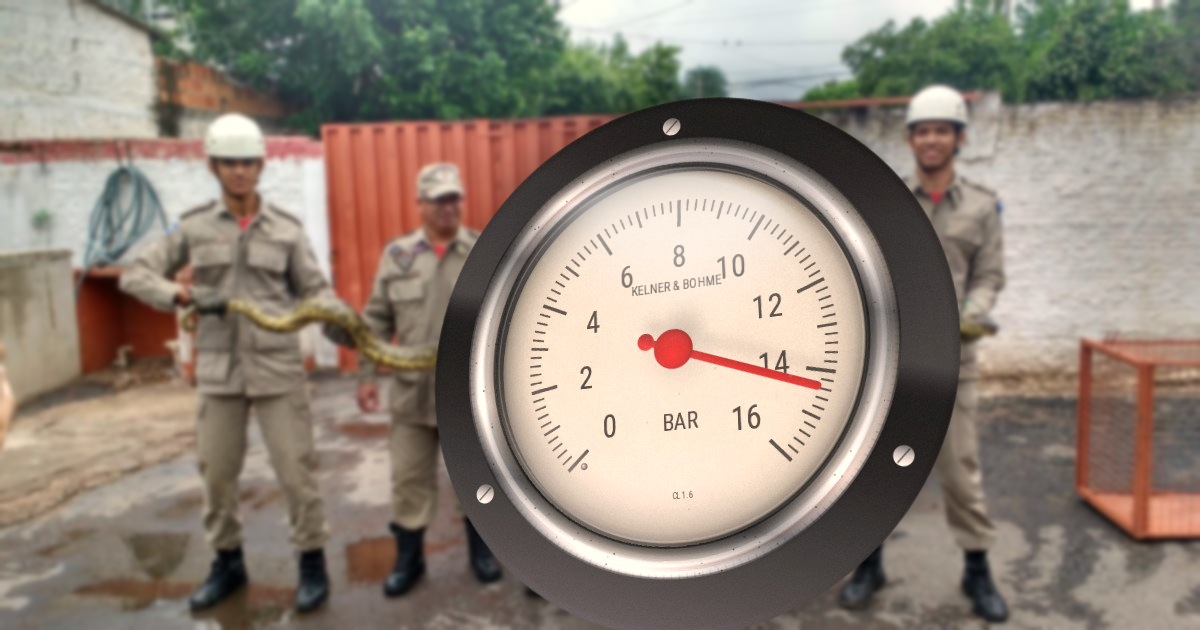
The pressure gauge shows bar 14.4
